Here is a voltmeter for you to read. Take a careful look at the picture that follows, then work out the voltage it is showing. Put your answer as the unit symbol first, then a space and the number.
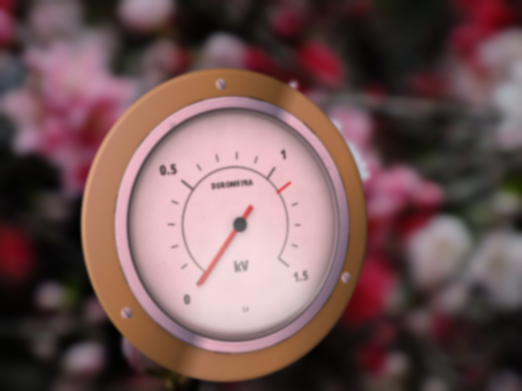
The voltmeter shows kV 0
